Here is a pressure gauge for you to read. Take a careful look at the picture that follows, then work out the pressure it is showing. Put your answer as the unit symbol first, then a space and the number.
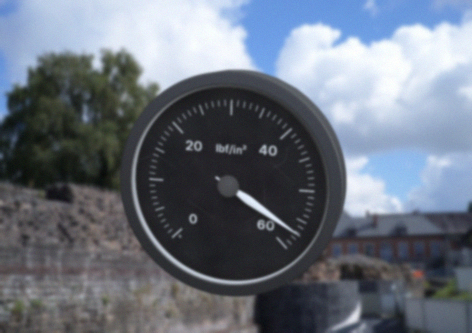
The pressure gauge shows psi 57
